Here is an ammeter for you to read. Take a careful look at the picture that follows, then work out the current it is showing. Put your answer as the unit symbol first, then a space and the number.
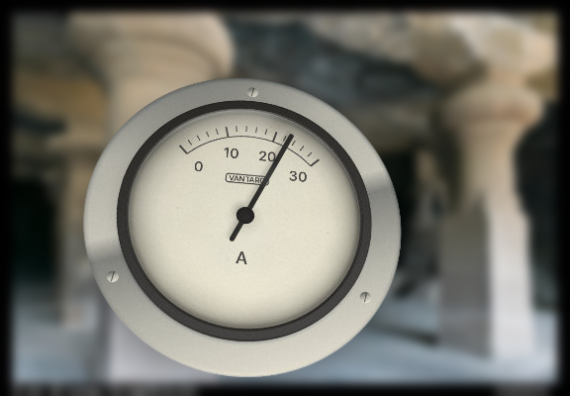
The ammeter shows A 23
